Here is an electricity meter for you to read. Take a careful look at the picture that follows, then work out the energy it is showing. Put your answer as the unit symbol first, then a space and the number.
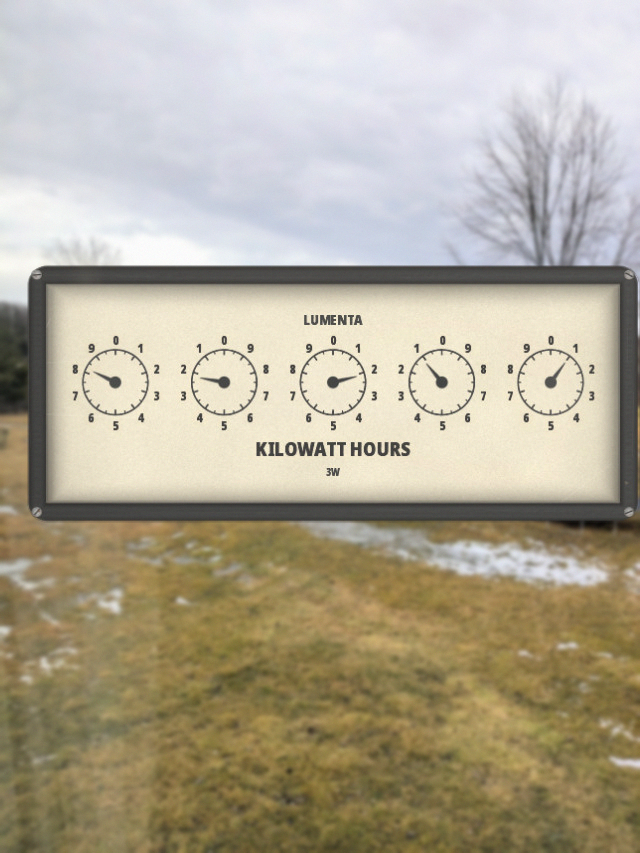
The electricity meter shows kWh 82211
